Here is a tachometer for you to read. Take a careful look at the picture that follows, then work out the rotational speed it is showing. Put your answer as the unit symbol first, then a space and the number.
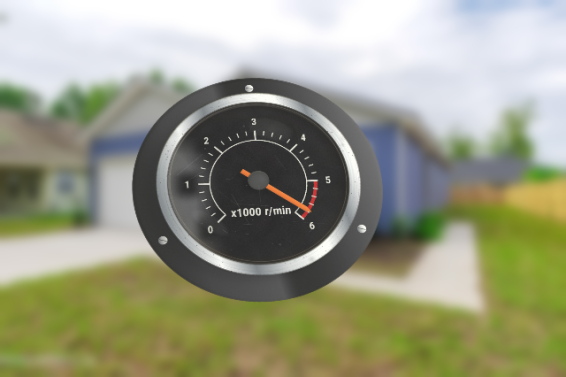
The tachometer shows rpm 5800
